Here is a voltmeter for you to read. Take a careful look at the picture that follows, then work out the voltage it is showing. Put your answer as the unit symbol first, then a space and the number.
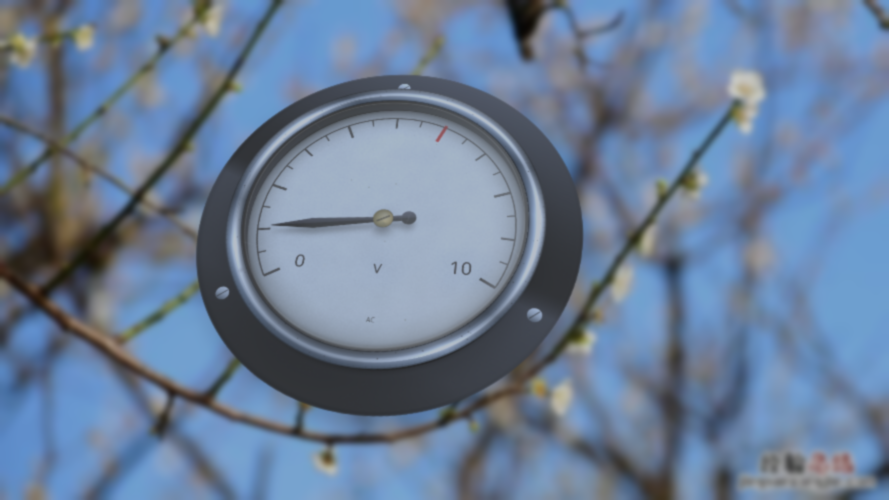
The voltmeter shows V 1
